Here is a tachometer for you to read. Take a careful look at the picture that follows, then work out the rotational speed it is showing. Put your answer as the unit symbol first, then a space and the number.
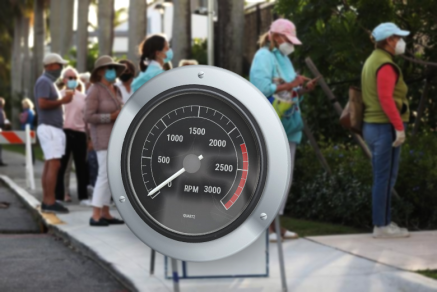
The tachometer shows rpm 50
